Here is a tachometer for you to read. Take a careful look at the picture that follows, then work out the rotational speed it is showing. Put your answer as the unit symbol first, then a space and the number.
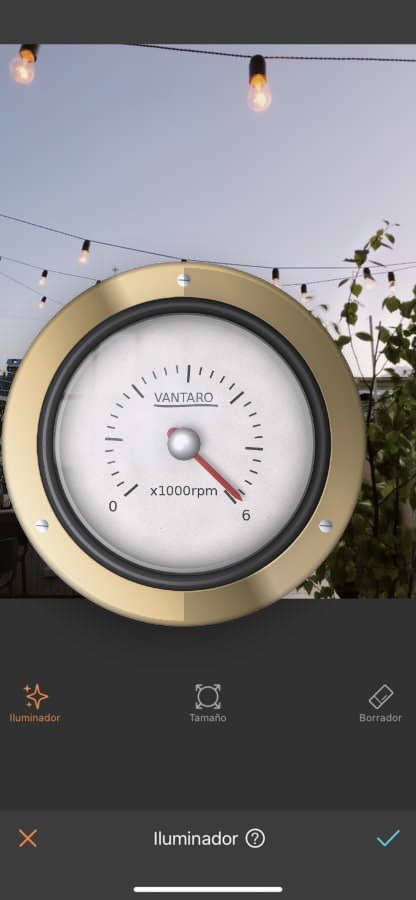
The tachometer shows rpm 5900
